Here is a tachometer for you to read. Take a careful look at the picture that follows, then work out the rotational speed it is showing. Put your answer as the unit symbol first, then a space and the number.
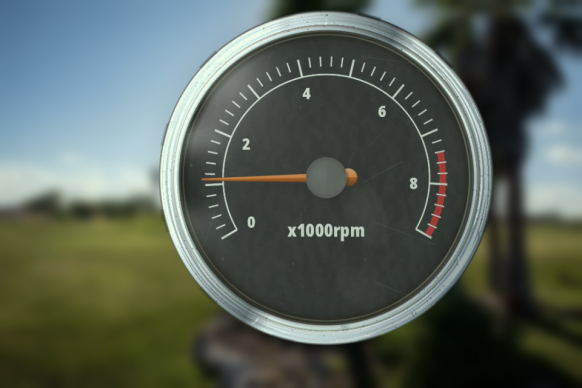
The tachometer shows rpm 1100
